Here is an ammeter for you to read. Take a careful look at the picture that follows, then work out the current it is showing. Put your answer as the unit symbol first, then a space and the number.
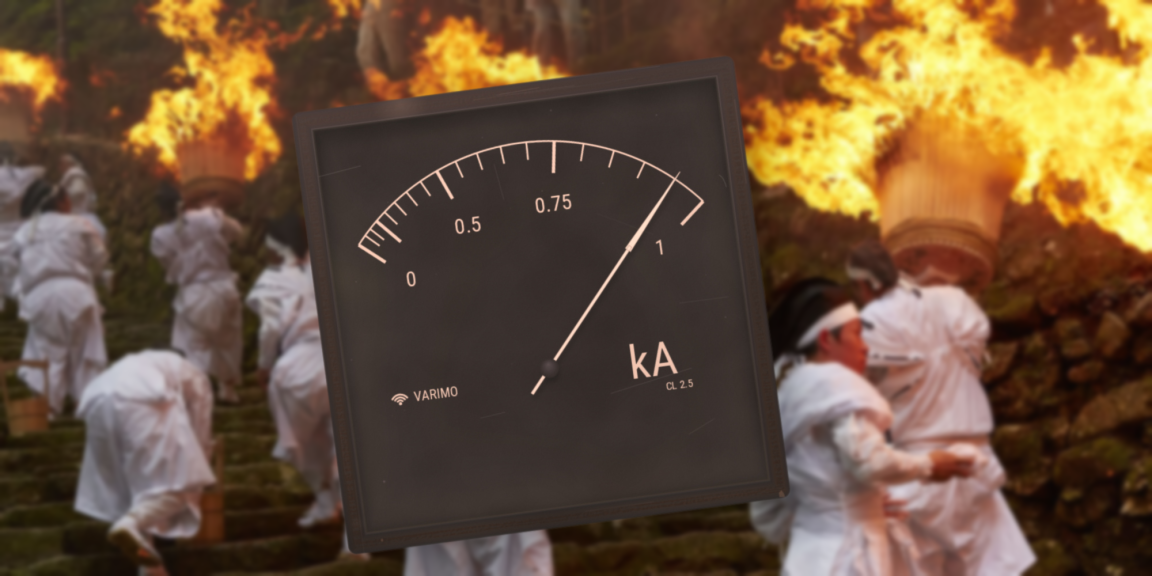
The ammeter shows kA 0.95
